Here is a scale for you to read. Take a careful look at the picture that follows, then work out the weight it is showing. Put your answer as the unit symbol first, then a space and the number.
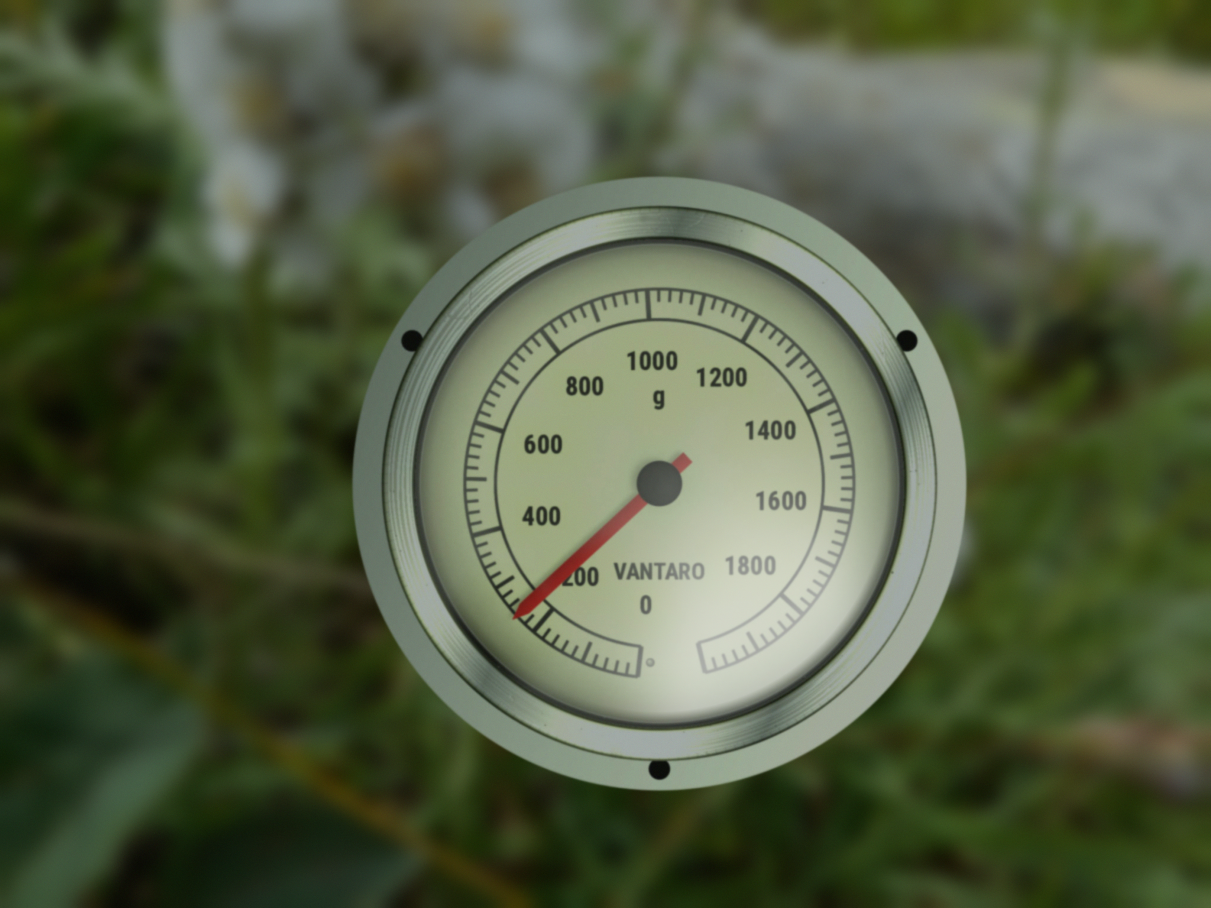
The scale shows g 240
